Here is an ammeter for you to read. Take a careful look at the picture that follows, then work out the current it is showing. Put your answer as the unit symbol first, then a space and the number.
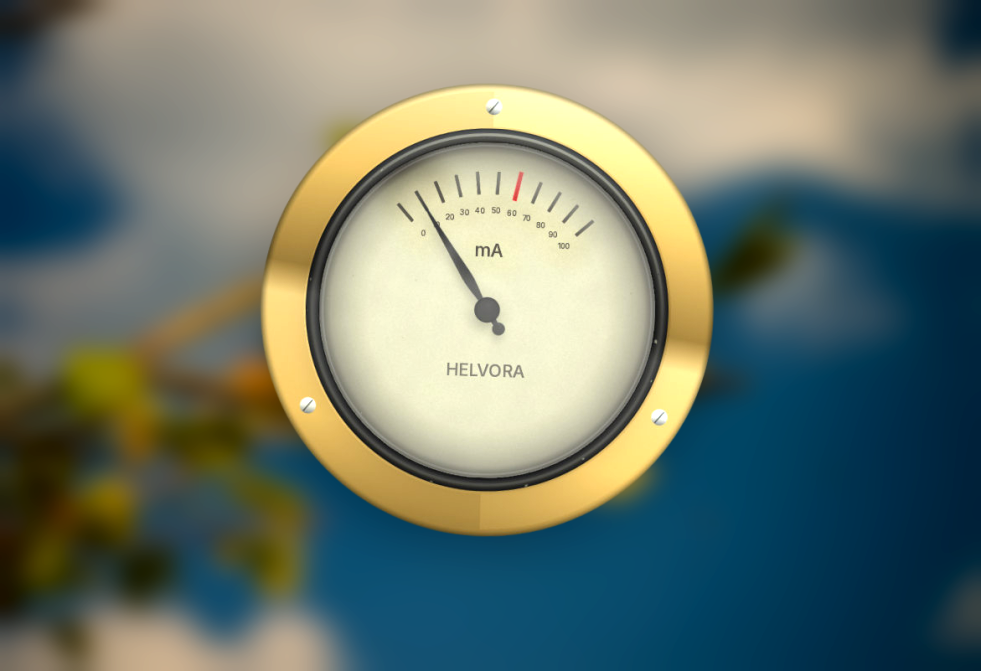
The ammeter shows mA 10
